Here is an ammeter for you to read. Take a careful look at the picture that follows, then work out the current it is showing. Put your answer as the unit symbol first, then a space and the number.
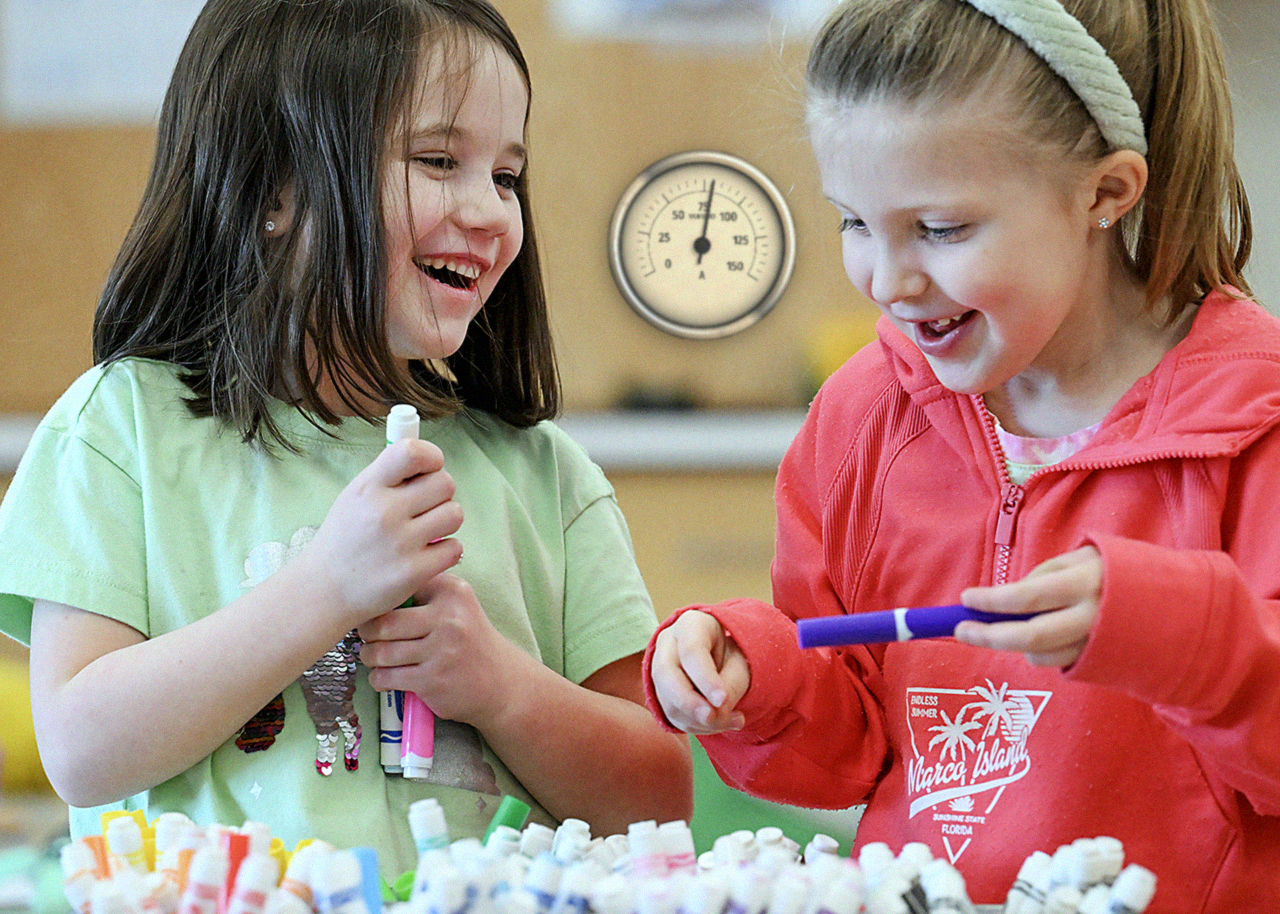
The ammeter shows A 80
